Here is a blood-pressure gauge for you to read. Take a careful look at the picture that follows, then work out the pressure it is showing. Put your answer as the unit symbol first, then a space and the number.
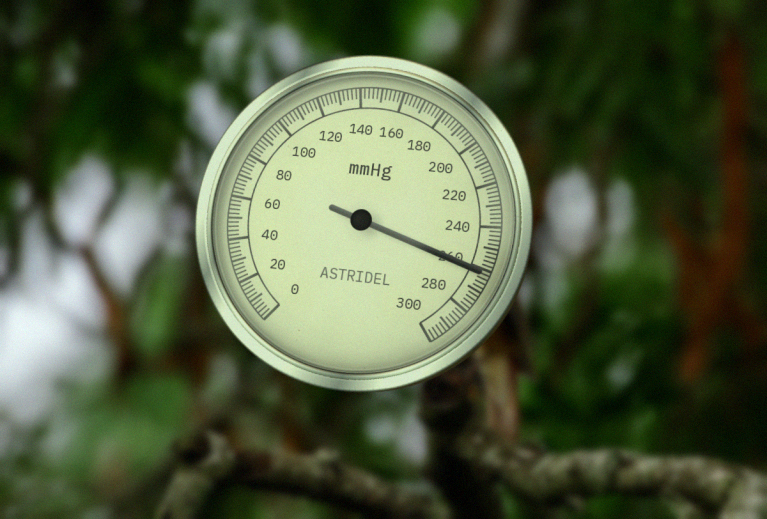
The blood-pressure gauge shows mmHg 262
